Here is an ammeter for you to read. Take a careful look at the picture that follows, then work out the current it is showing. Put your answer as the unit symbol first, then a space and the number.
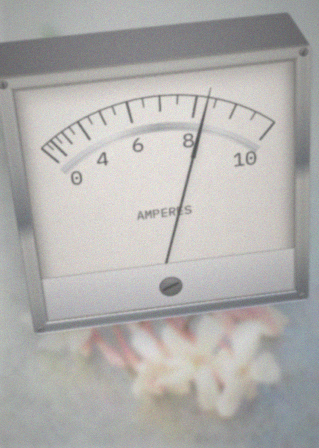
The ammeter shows A 8.25
